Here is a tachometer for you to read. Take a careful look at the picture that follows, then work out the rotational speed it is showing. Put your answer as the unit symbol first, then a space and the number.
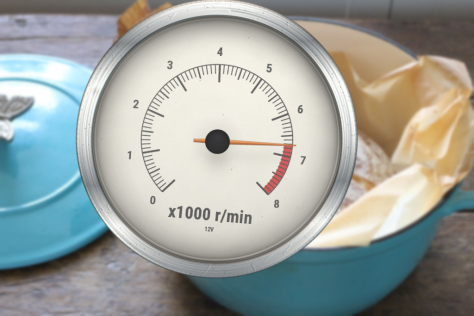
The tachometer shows rpm 6700
